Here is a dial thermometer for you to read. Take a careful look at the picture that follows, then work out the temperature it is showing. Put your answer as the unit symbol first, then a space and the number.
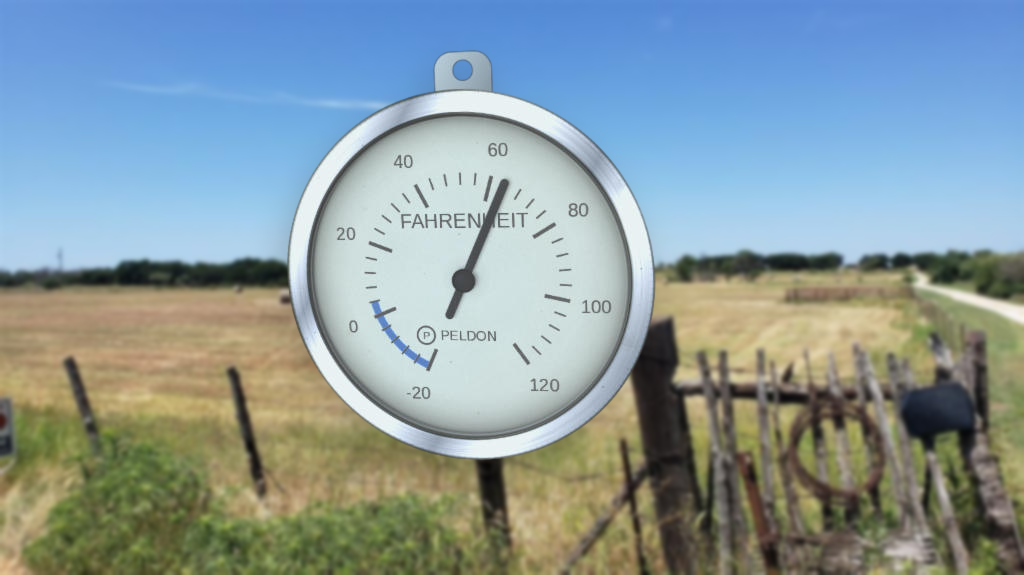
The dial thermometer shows °F 64
